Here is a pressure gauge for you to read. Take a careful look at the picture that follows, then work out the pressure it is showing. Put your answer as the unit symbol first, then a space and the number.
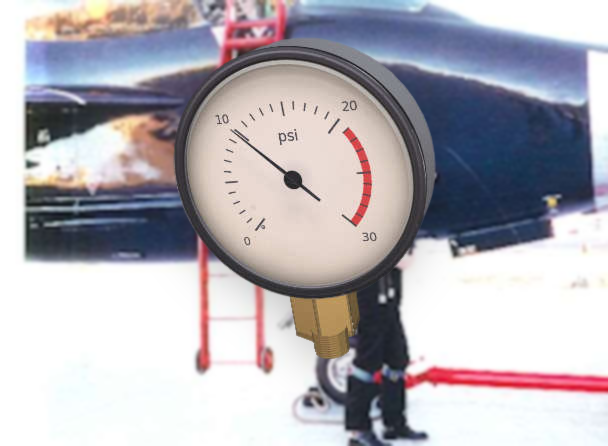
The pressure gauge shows psi 10
